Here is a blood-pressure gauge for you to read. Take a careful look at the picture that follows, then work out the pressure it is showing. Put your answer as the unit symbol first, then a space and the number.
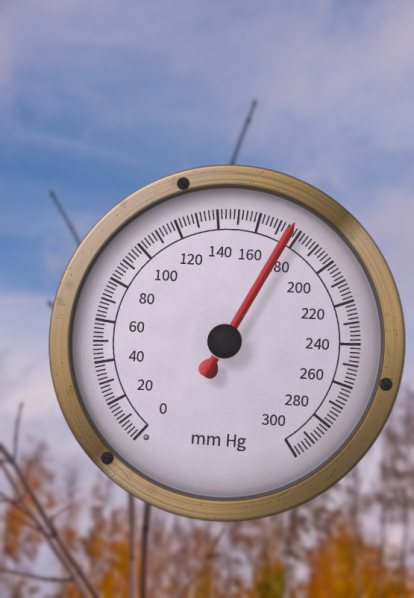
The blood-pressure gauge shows mmHg 176
